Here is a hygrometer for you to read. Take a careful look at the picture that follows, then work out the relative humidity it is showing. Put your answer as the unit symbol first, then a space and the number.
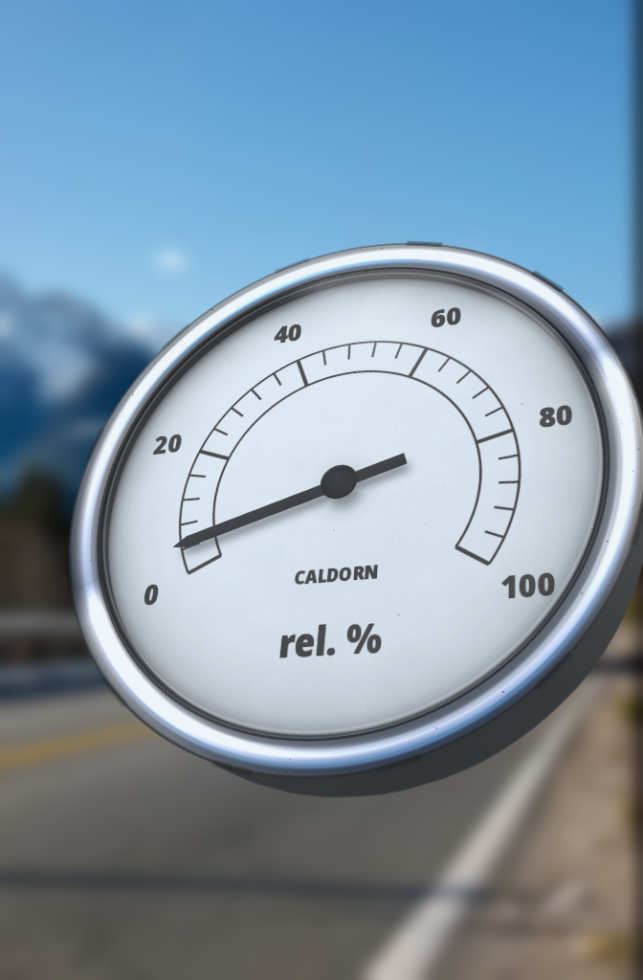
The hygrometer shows % 4
